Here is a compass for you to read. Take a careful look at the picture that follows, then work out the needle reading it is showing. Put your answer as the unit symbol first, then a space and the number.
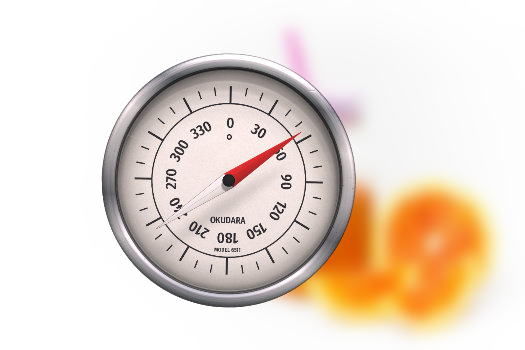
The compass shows ° 55
